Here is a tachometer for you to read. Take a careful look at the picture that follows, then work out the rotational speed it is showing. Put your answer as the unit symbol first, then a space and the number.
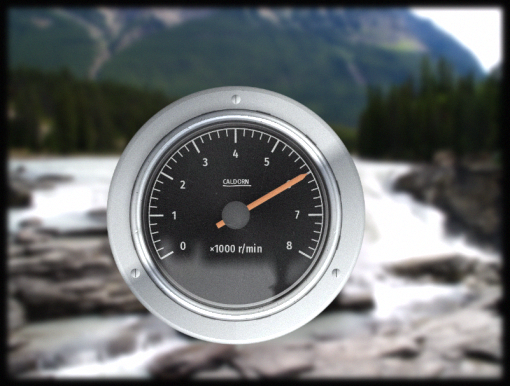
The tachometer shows rpm 6000
